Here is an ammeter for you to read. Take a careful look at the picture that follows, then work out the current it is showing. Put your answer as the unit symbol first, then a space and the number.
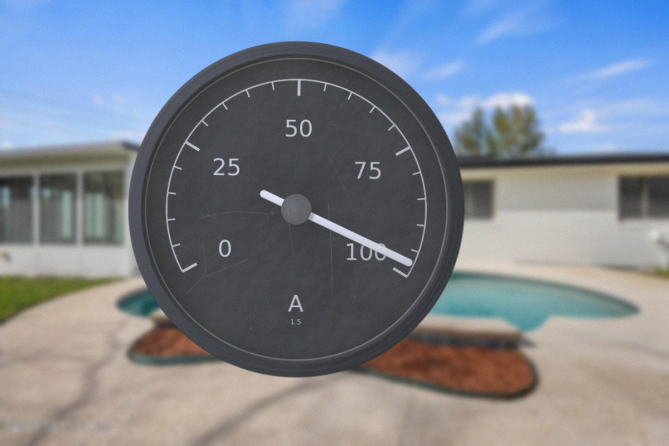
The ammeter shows A 97.5
